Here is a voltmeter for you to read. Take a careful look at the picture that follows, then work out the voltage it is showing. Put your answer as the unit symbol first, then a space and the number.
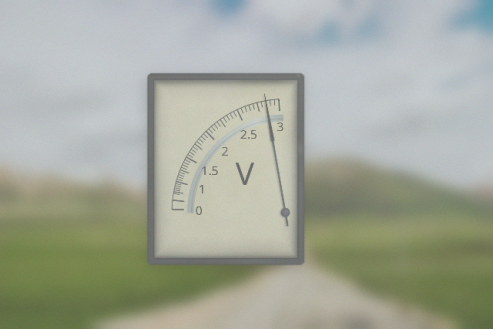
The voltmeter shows V 2.85
